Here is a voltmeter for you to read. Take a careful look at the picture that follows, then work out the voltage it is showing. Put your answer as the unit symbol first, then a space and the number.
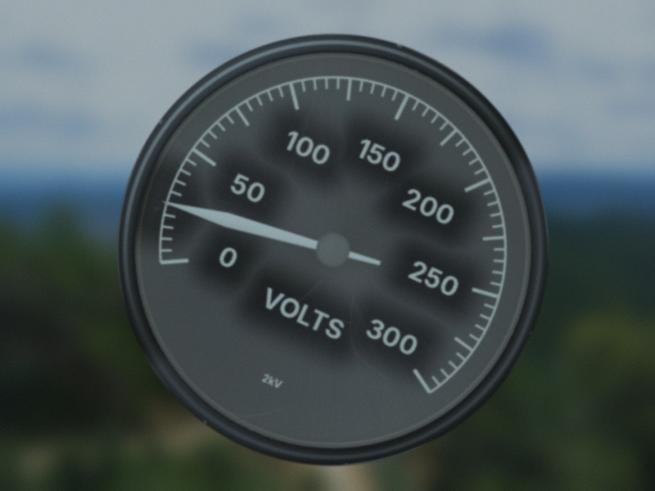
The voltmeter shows V 25
